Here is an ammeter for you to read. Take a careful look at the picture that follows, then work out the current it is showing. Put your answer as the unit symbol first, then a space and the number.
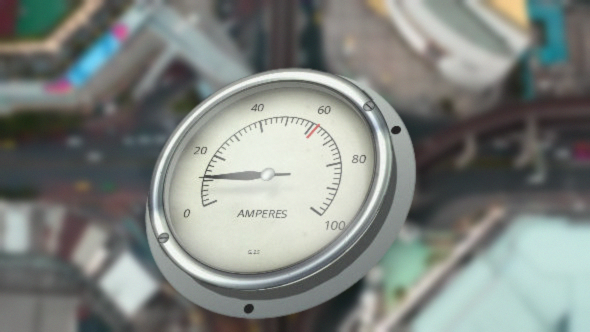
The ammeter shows A 10
